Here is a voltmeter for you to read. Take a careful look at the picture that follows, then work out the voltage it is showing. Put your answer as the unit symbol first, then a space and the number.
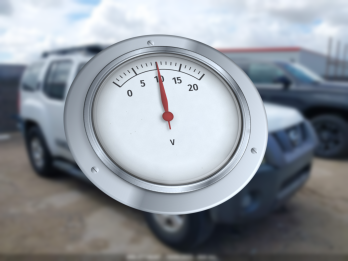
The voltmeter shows V 10
